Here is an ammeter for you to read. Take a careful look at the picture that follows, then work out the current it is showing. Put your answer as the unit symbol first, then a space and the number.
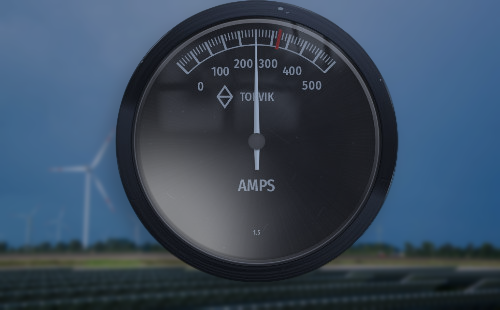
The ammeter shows A 250
